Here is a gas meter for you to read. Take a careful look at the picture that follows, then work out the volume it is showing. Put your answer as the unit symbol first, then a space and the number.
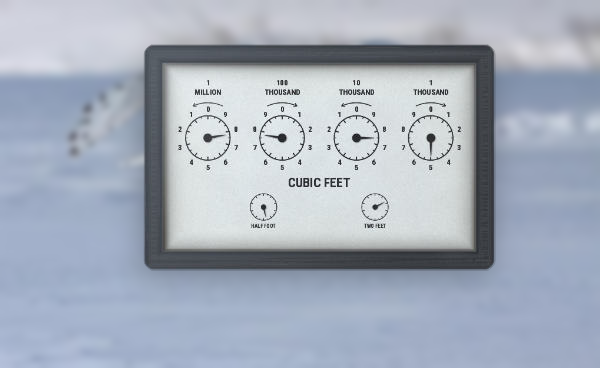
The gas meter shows ft³ 777500
